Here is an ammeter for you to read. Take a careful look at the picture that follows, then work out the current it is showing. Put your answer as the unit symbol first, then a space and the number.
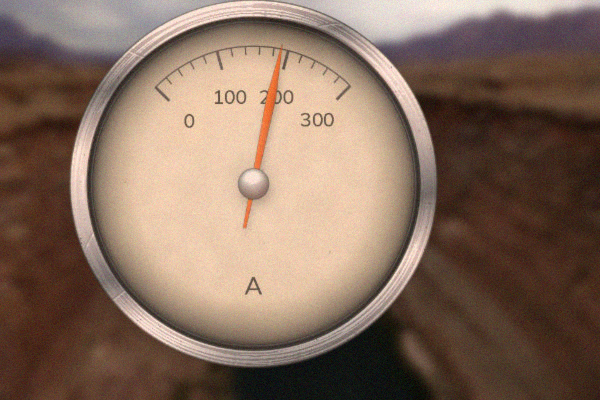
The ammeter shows A 190
